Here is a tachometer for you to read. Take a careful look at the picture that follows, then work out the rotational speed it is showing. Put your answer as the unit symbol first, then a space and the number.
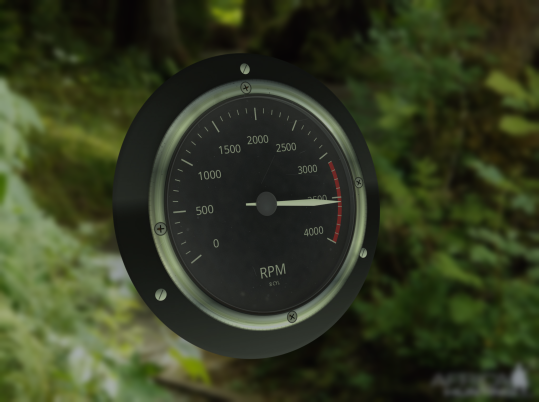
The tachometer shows rpm 3550
